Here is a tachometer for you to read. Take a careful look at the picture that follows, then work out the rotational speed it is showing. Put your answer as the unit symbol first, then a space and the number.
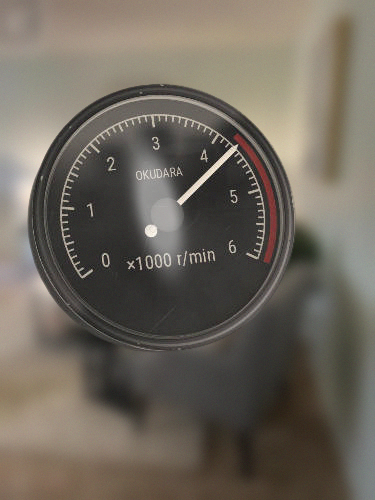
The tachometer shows rpm 4300
